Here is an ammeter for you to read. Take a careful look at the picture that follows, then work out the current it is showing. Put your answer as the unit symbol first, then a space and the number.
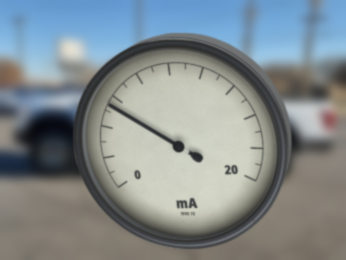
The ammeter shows mA 5.5
